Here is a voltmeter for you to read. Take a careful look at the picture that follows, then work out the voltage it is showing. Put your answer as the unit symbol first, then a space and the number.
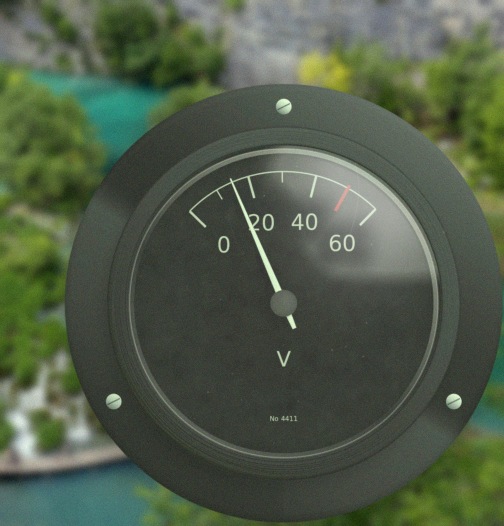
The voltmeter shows V 15
